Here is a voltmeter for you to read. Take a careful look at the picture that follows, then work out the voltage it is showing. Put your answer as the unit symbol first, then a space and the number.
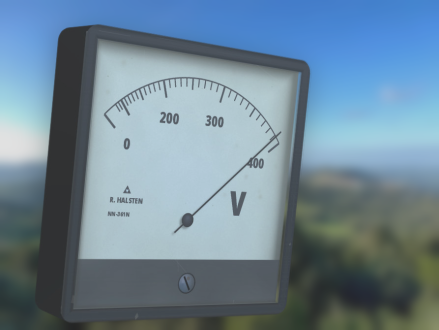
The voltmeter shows V 390
